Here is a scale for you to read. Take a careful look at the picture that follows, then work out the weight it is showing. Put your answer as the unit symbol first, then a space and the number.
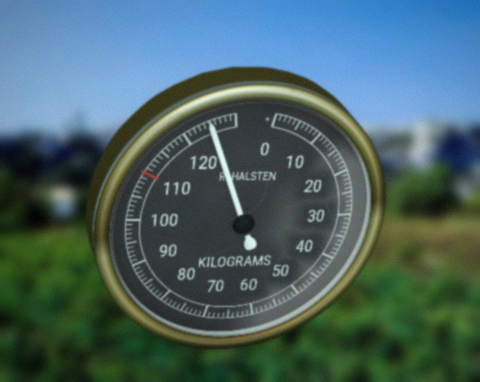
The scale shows kg 125
